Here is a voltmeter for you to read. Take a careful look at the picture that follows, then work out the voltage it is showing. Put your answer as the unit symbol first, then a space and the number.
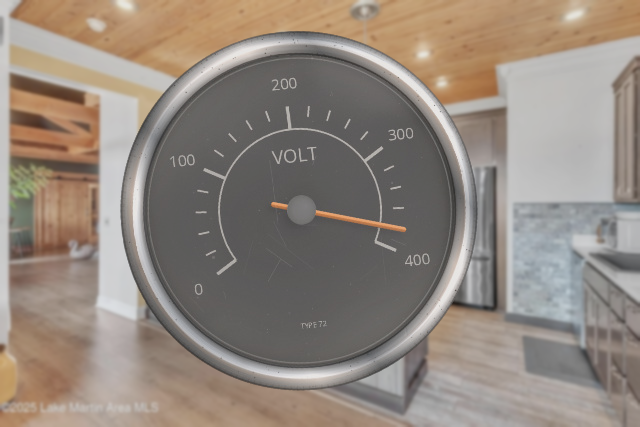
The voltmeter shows V 380
